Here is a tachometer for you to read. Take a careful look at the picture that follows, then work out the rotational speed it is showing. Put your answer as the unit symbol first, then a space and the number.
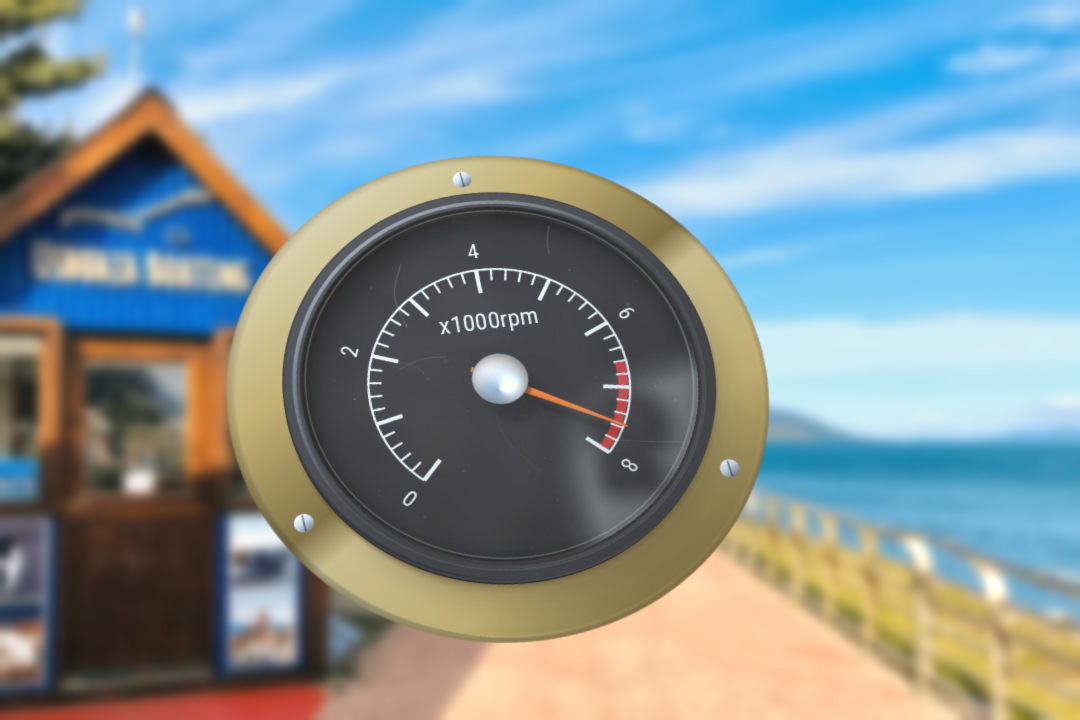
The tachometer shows rpm 7600
